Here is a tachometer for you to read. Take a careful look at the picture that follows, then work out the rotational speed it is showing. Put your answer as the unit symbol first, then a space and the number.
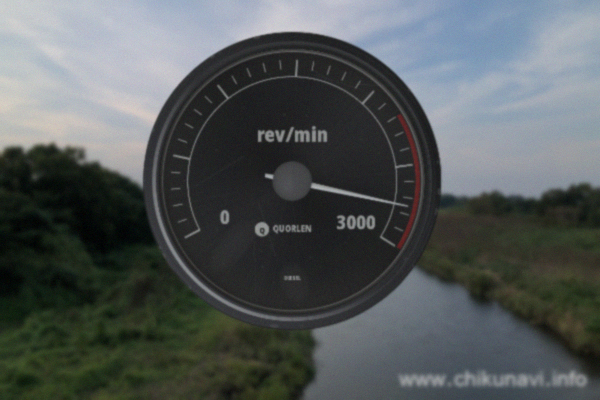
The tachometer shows rpm 2750
